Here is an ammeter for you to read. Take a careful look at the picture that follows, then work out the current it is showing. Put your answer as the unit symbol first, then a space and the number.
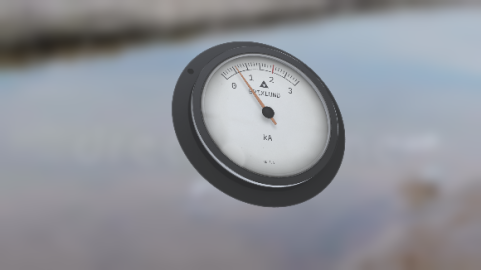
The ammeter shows kA 0.5
